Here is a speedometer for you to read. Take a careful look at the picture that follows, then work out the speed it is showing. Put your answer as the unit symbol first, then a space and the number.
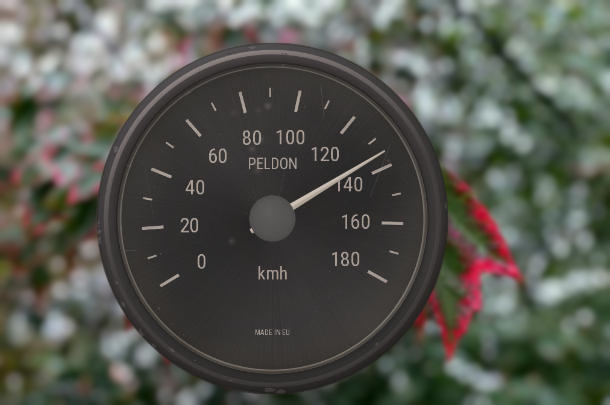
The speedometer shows km/h 135
